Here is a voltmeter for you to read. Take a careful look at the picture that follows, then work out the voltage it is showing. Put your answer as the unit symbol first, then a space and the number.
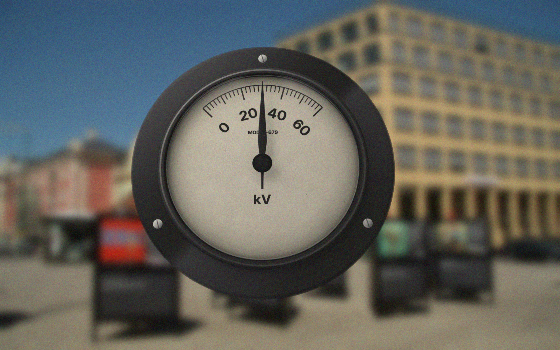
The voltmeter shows kV 30
